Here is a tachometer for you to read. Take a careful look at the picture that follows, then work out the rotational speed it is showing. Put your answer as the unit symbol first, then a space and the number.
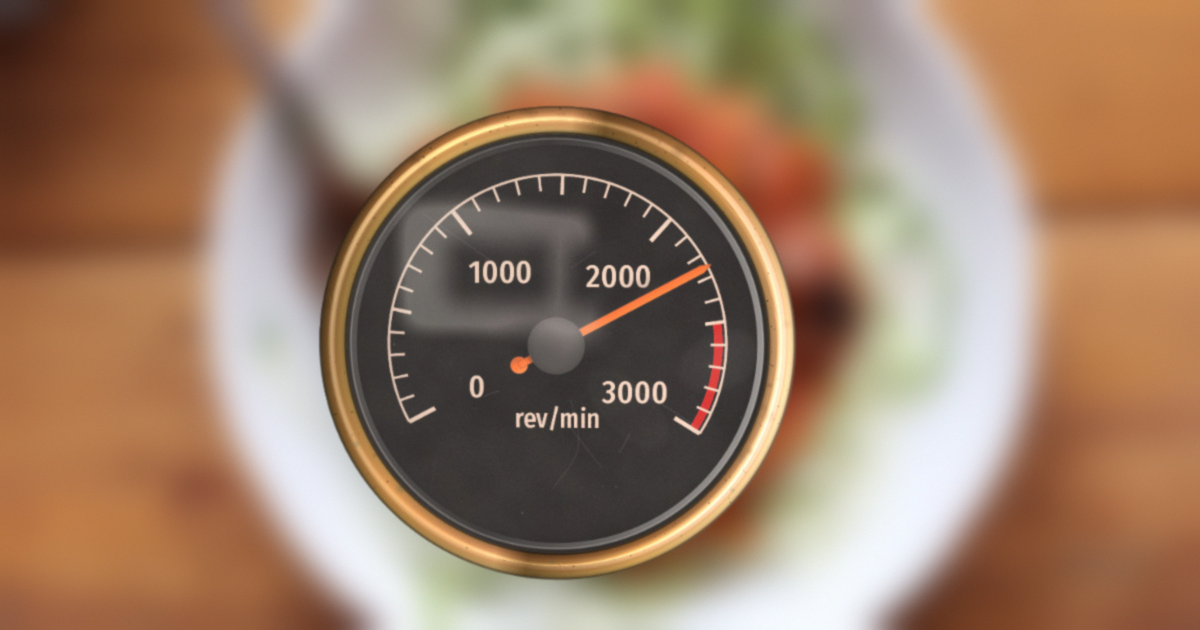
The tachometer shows rpm 2250
